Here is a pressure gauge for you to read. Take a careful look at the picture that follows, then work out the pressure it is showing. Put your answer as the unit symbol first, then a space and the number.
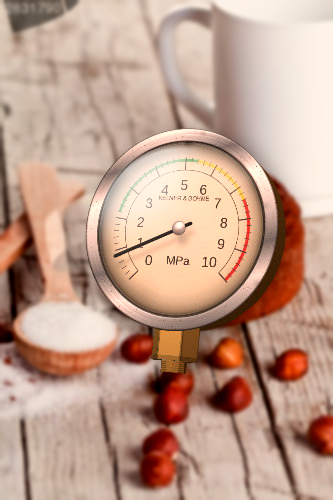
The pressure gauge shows MPa 0.8
